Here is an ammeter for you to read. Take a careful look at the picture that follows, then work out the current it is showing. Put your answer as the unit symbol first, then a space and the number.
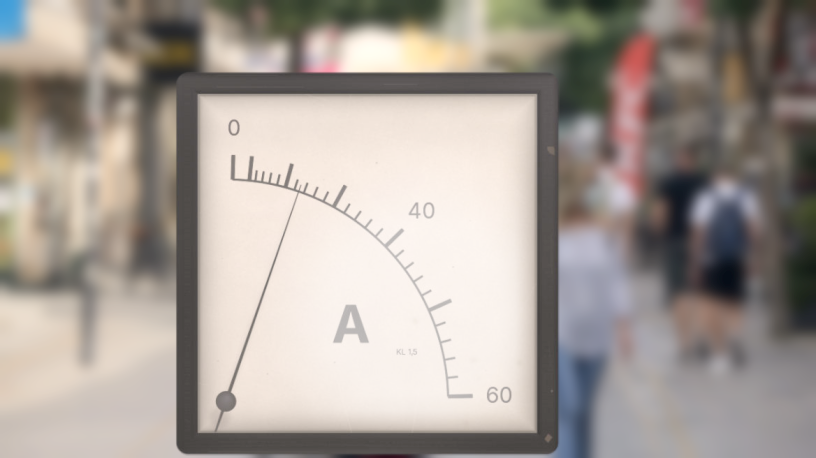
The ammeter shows A 23
